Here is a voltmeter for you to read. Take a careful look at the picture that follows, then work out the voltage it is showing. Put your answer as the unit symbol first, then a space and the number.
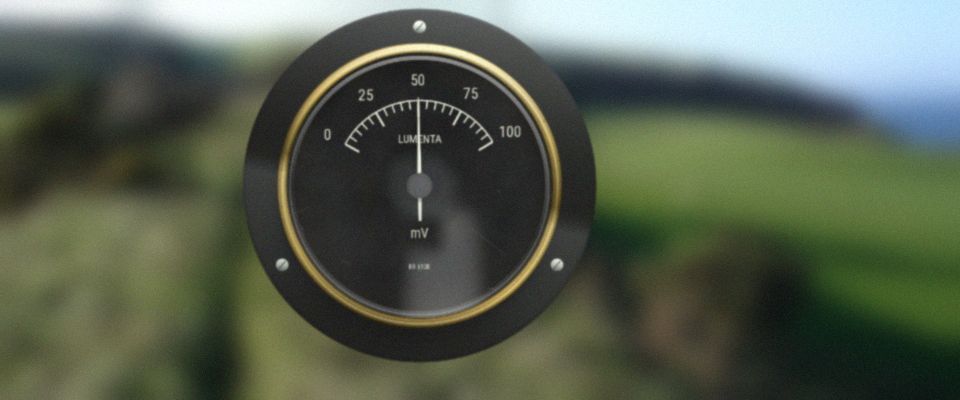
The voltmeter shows mV 50
